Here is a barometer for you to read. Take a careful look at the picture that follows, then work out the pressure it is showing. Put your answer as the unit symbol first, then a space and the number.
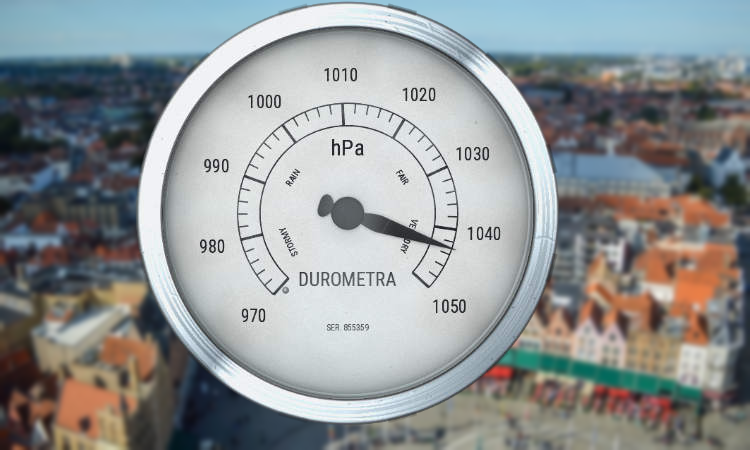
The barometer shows hPa 1043
